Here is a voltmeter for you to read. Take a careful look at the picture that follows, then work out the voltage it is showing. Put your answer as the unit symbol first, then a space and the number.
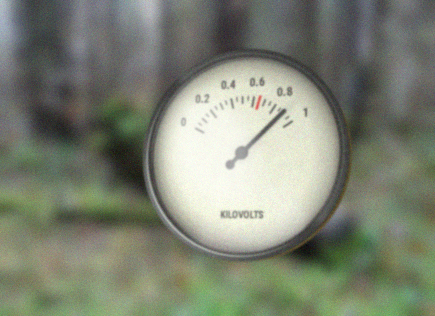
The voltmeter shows kV 0.9
